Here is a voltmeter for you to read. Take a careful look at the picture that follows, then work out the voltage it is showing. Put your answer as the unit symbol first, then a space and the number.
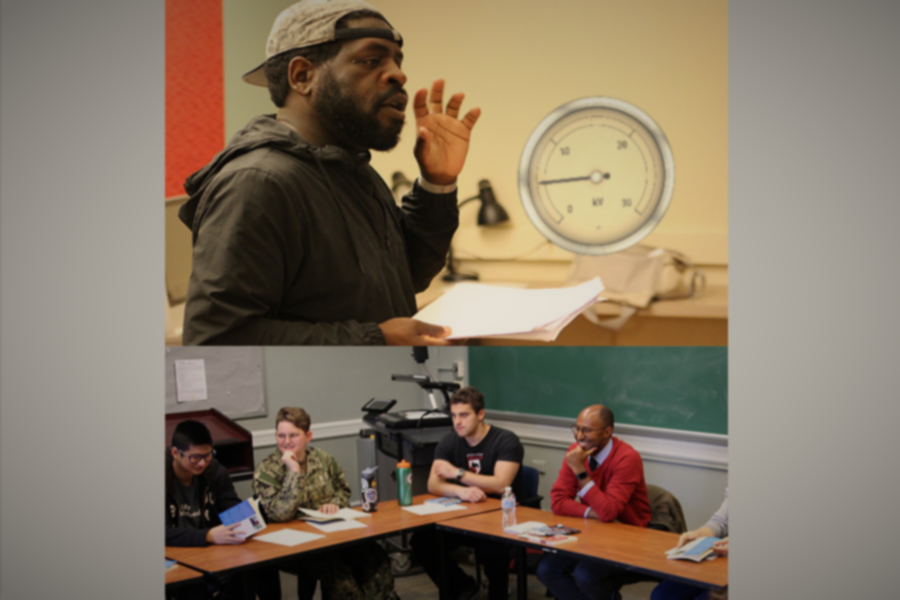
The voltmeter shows kV 5
